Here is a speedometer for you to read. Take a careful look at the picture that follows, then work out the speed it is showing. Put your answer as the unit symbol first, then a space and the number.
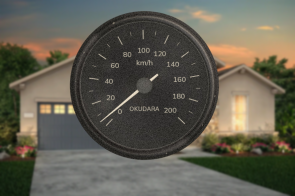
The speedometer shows km/h 5
